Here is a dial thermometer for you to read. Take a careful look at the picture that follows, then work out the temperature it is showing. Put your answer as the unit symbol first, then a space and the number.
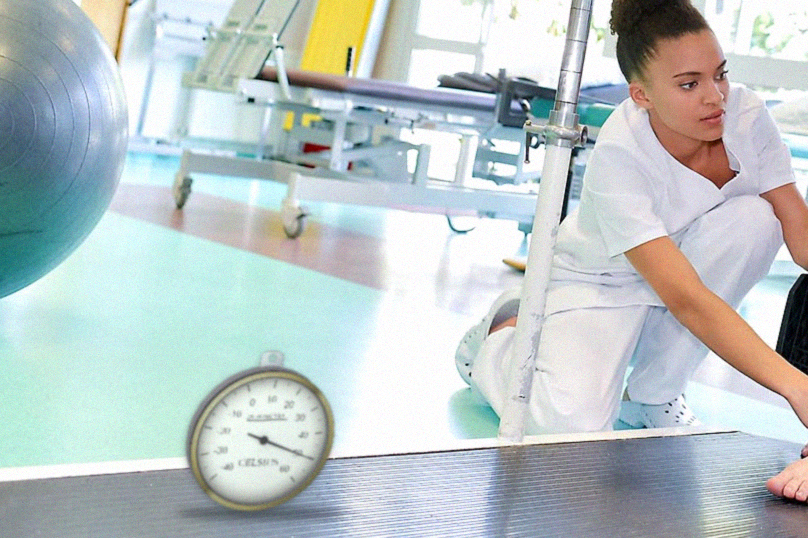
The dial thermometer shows °C 50
